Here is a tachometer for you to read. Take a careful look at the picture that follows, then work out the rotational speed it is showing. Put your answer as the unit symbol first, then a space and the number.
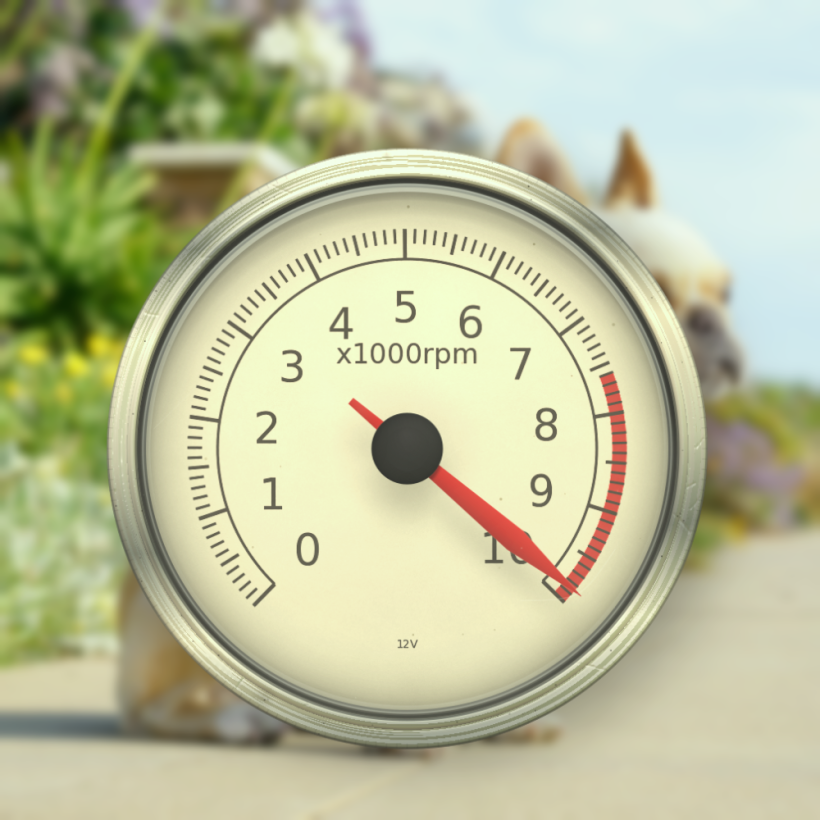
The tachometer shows rpm 9850
